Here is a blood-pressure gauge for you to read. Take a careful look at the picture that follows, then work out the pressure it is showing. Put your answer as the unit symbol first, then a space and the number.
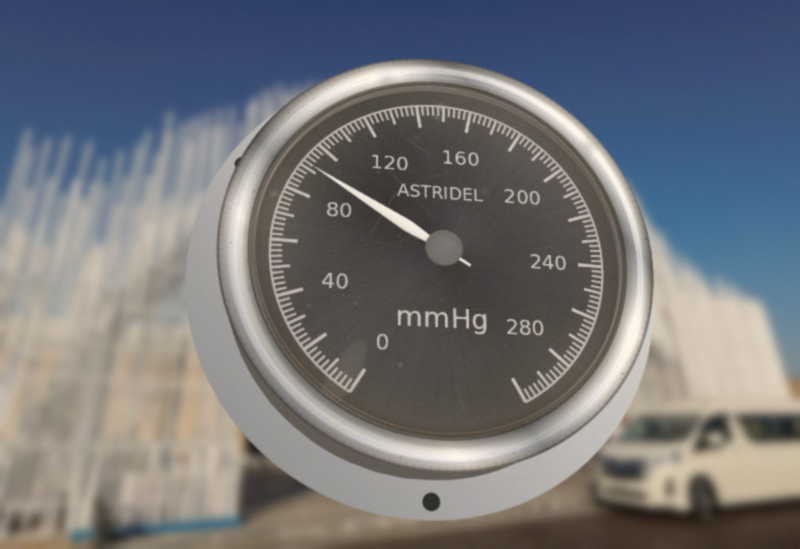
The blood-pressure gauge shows mmHg 90
